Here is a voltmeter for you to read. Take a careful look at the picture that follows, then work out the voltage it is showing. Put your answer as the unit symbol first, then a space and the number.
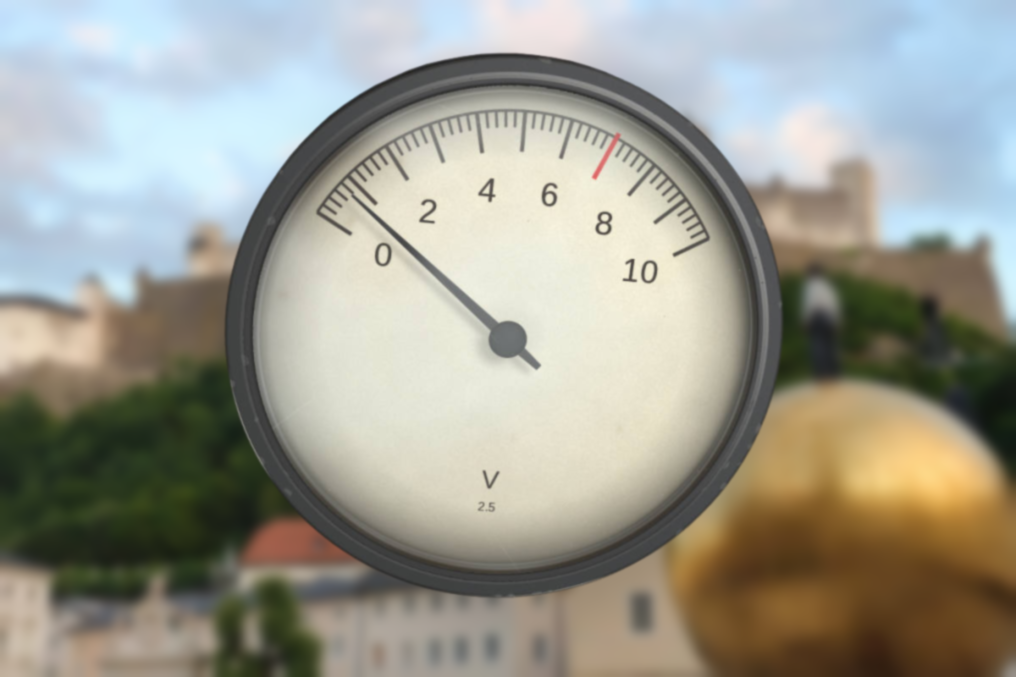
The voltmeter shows V 0.8
